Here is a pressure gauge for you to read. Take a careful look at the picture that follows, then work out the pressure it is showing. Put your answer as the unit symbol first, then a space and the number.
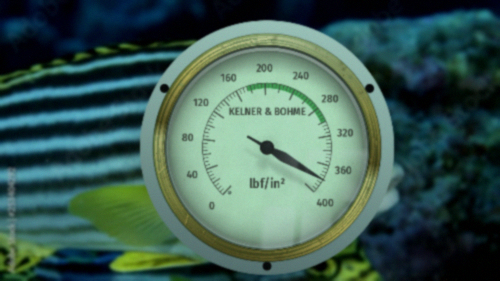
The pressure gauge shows psi 380
